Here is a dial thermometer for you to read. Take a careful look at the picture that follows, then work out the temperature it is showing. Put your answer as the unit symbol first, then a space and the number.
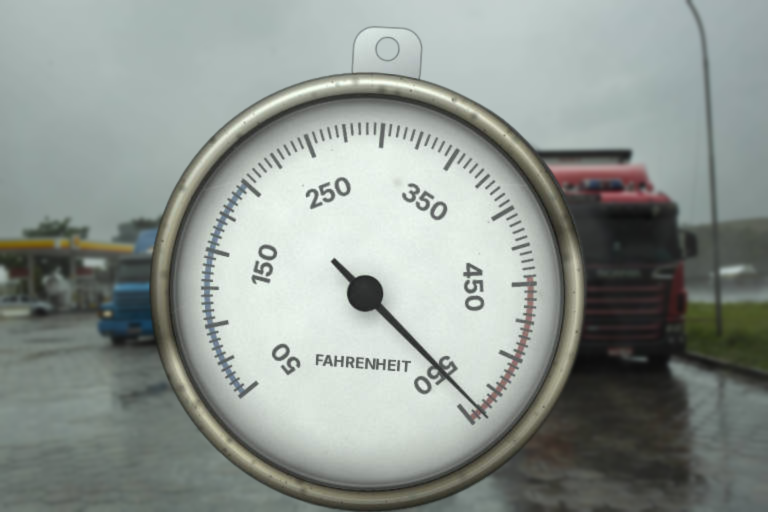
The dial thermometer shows °F 540
